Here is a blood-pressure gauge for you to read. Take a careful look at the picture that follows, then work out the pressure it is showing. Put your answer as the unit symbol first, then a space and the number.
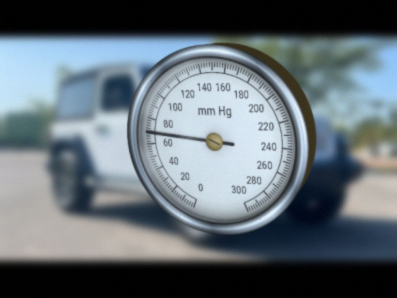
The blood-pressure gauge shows mmHg 70
